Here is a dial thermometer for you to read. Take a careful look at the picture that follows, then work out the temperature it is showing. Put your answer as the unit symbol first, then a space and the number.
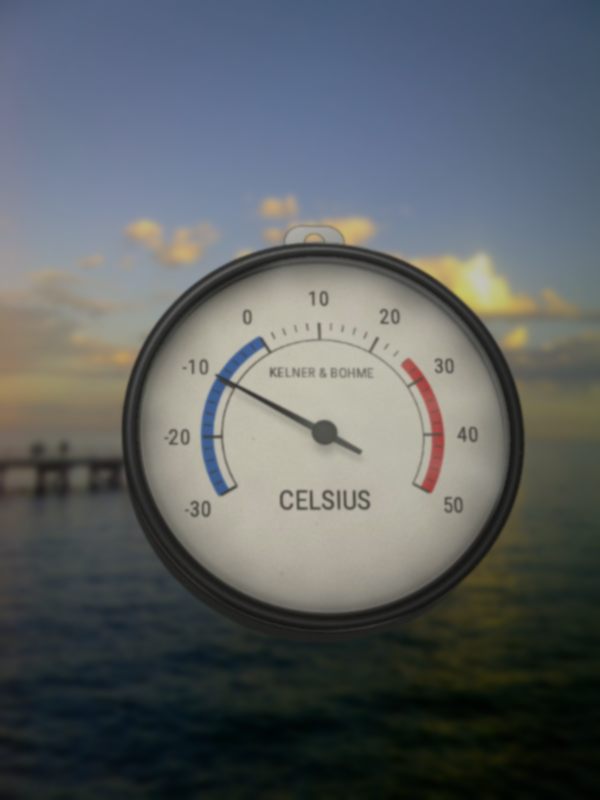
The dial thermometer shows °C -10
